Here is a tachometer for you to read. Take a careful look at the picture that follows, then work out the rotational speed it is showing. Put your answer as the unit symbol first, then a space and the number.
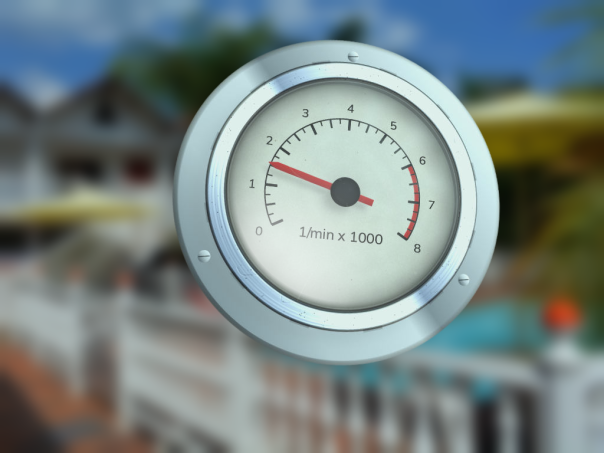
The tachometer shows rpm 1500
